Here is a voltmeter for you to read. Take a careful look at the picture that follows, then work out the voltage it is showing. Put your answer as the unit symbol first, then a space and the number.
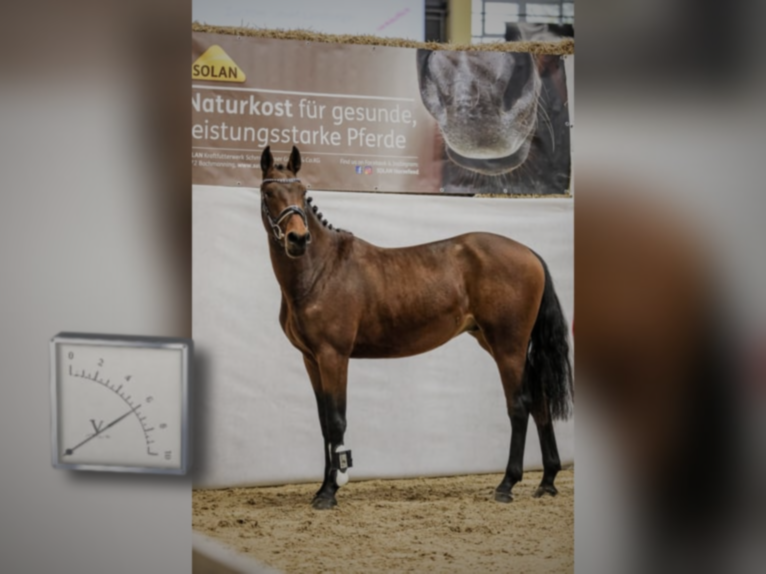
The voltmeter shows V 6
